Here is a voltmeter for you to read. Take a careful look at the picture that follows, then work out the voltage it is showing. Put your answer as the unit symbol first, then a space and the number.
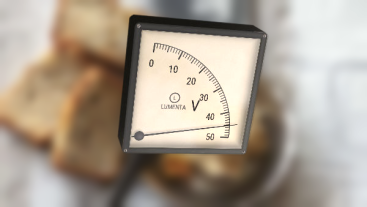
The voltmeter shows V 45
